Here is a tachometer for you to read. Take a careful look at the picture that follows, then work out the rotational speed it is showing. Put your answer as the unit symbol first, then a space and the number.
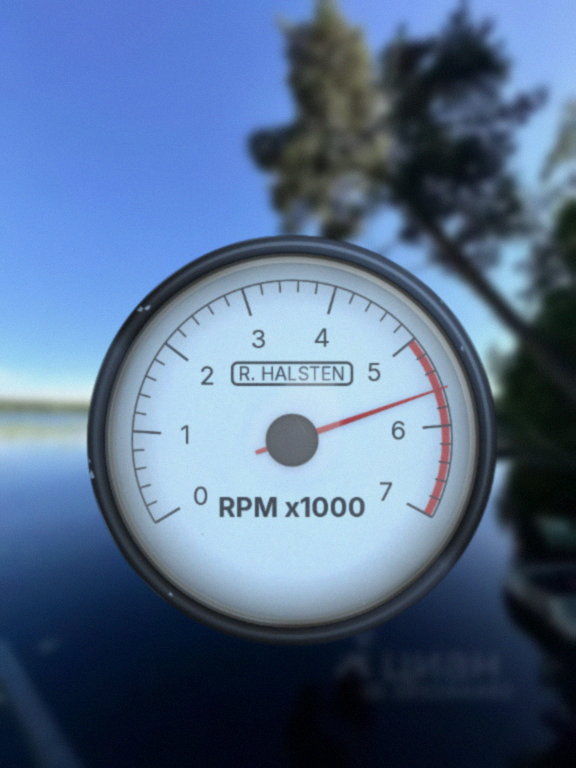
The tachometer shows rpm 5600
